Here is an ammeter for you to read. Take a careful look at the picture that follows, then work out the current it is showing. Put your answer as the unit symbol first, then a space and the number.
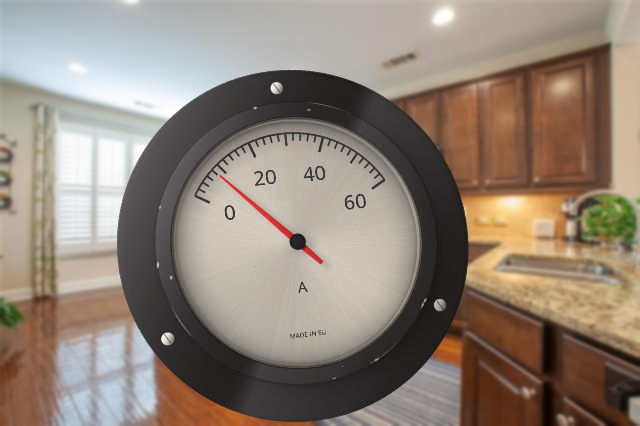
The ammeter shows A 8
